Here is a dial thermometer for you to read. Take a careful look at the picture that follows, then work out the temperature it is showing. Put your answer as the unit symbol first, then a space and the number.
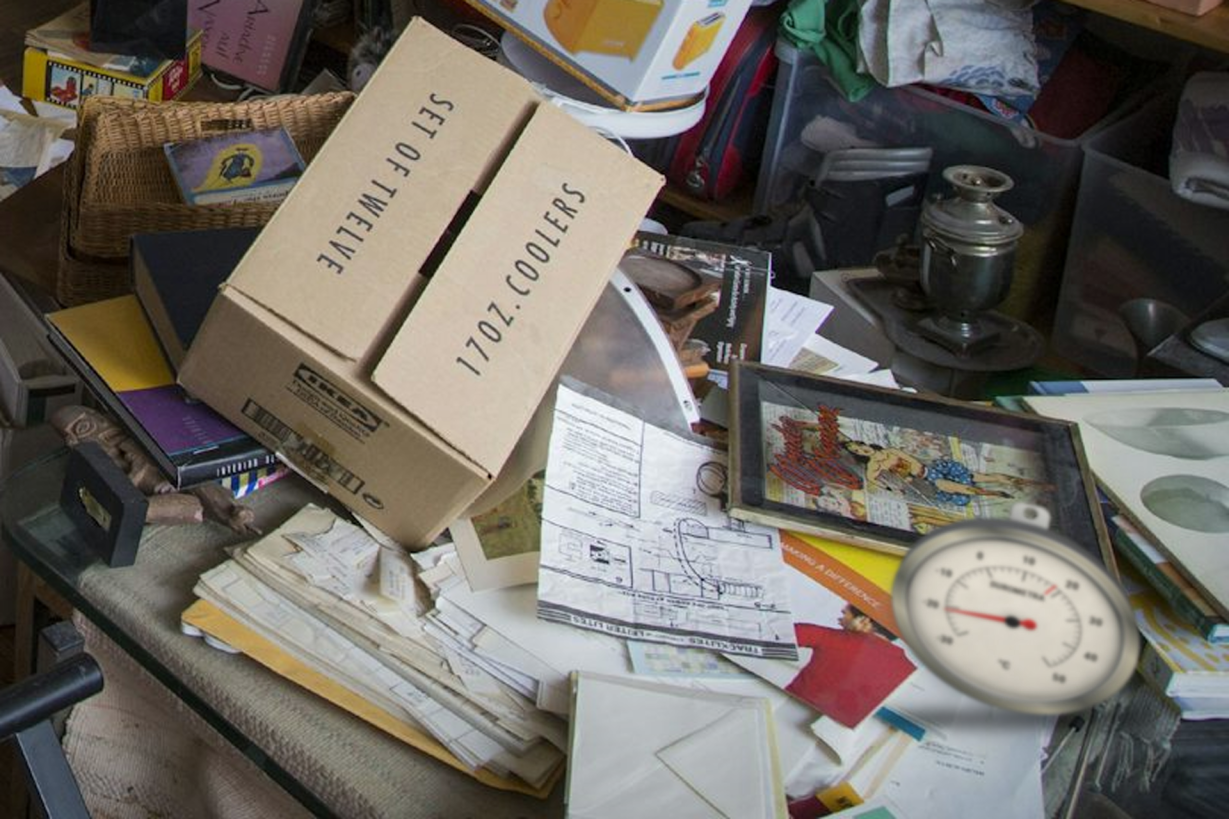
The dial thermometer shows °C -20
